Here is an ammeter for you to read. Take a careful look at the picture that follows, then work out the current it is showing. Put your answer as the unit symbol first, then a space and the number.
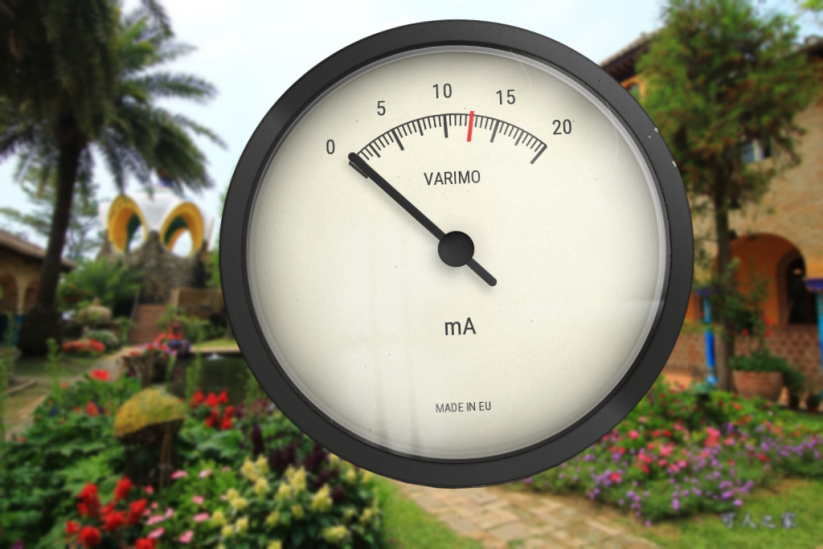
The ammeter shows mA 0.5
